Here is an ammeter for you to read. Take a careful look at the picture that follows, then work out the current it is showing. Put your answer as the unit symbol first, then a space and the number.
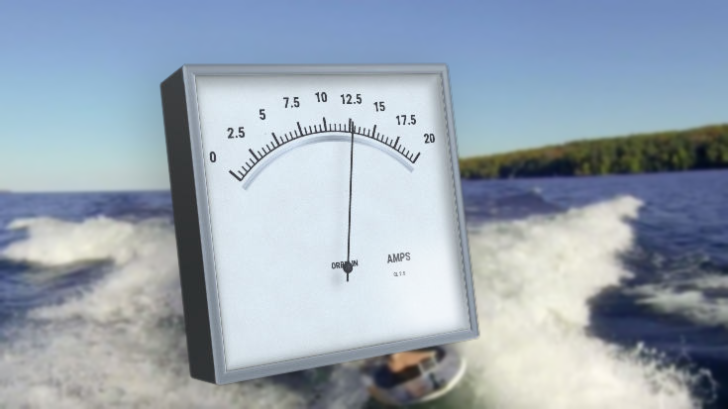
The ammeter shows A 12.5
